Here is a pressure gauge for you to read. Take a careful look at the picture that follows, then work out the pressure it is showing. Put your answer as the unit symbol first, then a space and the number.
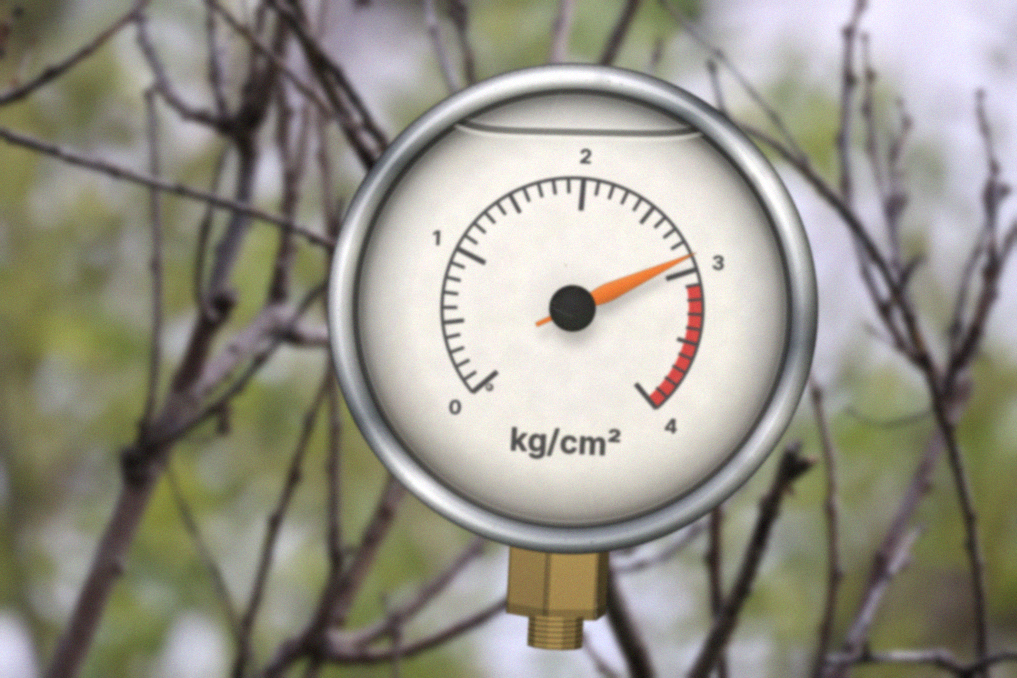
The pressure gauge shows kg/cm² 2.9
